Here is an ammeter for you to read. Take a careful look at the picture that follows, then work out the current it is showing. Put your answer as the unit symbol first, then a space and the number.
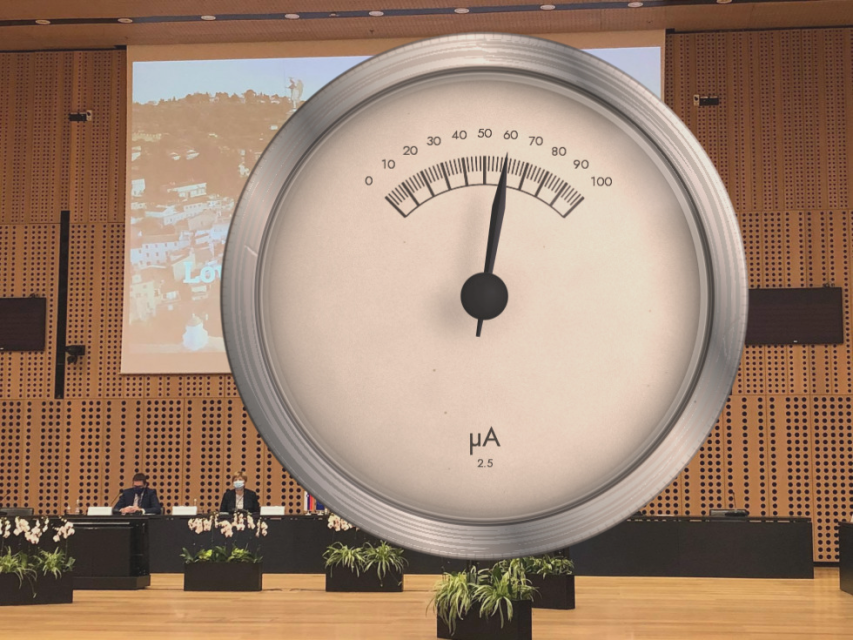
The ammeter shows µA 60
